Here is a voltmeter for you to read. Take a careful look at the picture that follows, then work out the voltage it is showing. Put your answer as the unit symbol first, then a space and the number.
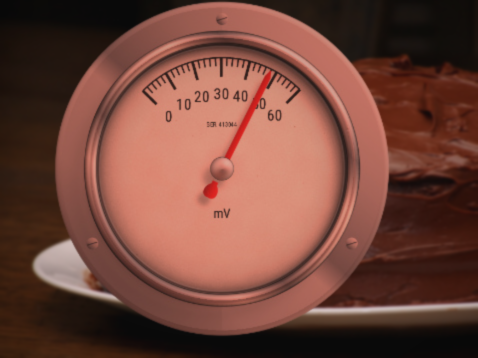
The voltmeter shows mV 48
